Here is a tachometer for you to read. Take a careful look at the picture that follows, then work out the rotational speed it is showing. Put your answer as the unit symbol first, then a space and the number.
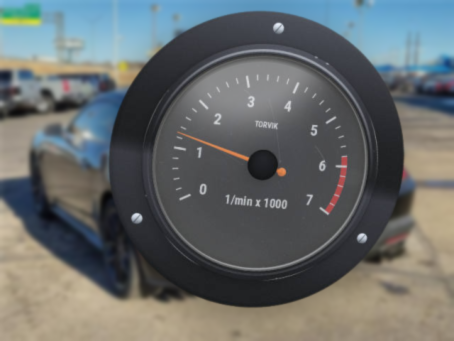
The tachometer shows rpm 1300
